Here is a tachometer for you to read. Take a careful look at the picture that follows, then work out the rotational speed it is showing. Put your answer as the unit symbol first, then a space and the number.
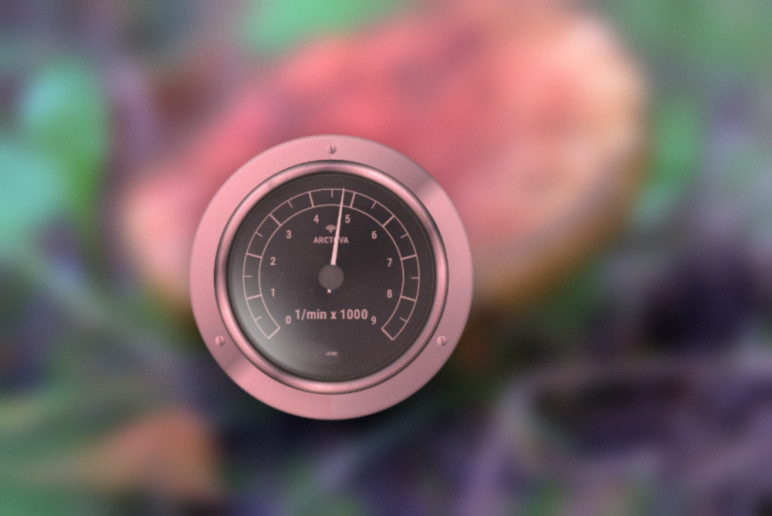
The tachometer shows rpm 4750
